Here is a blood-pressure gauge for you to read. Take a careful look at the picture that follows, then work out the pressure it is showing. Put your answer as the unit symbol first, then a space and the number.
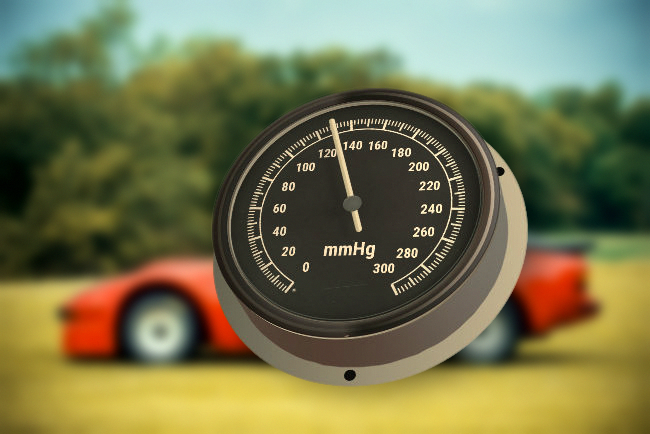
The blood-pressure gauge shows mmHg 130
